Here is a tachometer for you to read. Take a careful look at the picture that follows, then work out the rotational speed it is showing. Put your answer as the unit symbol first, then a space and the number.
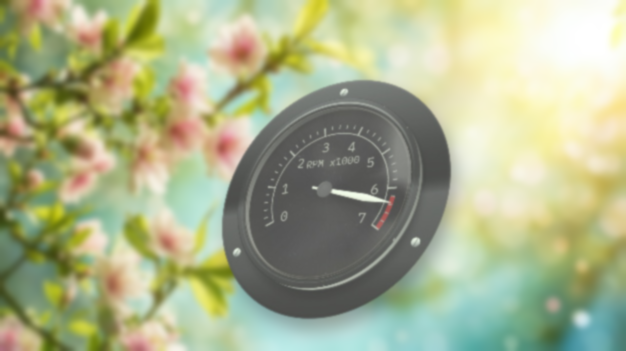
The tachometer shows rpm 6400
